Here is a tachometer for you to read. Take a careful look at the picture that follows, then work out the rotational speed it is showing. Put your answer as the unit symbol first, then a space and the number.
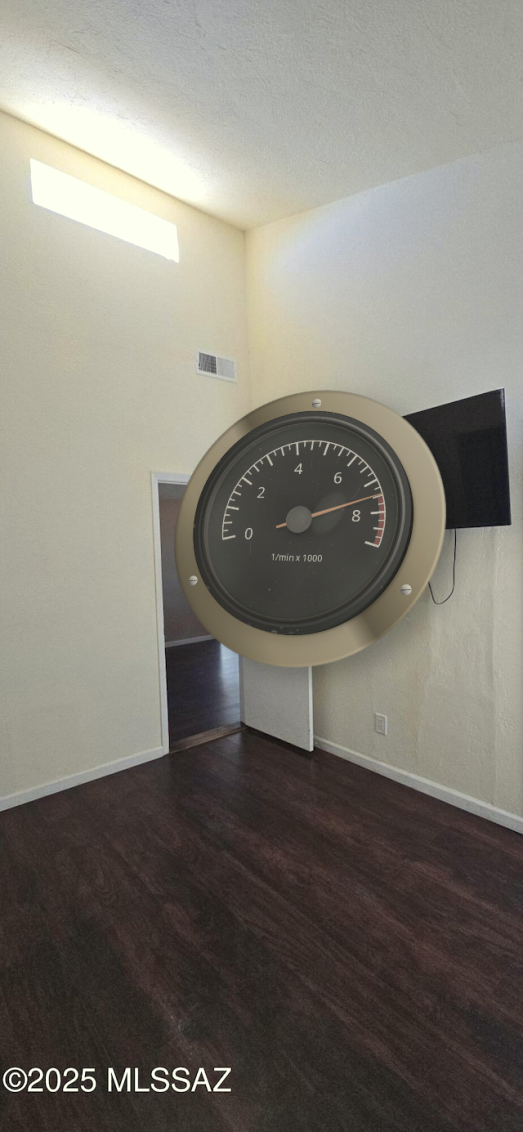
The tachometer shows rpm 7500
